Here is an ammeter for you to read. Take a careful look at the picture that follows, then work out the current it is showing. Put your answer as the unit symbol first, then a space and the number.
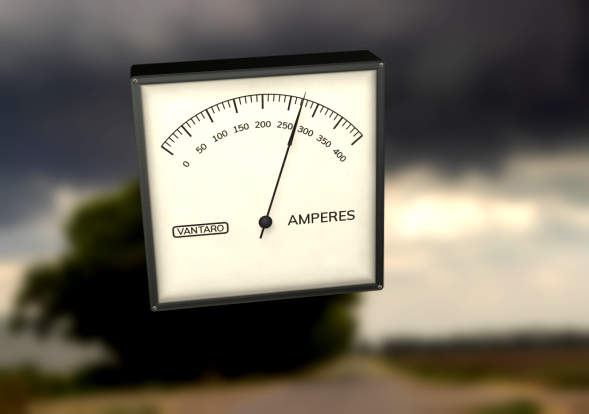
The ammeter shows A 270
